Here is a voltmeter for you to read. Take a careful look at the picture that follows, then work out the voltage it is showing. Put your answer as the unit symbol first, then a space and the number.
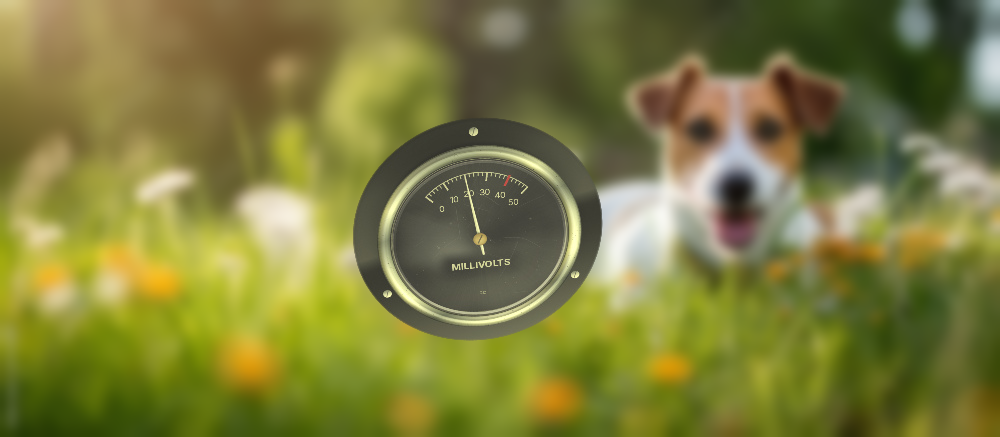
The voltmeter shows mV 20
